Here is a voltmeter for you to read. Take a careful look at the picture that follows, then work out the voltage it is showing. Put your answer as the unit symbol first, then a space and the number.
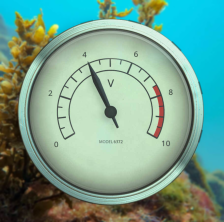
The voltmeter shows V 4
